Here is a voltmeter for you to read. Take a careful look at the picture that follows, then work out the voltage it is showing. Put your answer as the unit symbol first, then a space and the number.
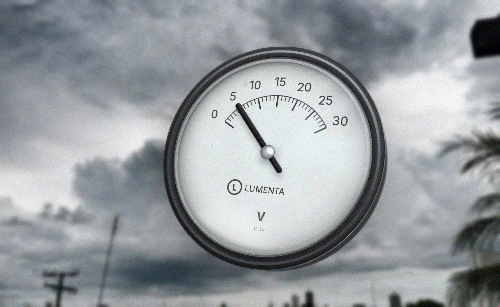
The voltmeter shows V 5
